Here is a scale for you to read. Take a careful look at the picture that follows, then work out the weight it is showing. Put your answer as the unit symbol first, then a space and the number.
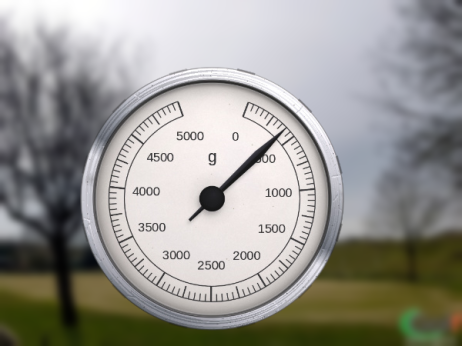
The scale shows g 400
